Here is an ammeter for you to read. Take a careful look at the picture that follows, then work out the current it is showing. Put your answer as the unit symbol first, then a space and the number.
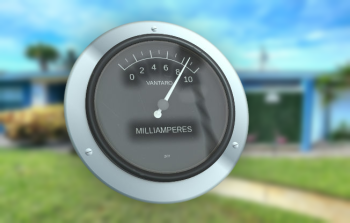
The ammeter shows mA 8.5
